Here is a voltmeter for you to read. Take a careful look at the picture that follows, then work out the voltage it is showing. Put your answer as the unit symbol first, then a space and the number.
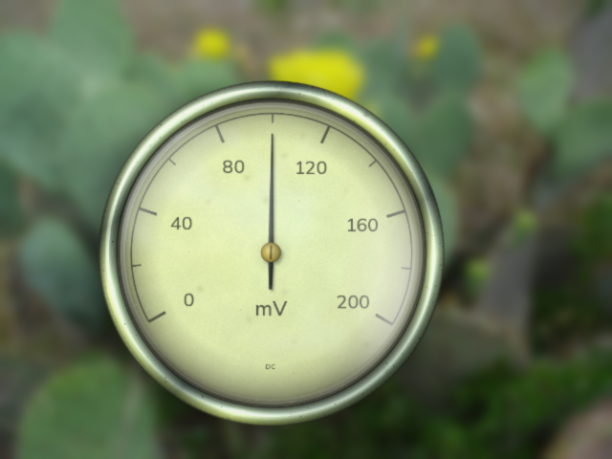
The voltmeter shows mV 100
